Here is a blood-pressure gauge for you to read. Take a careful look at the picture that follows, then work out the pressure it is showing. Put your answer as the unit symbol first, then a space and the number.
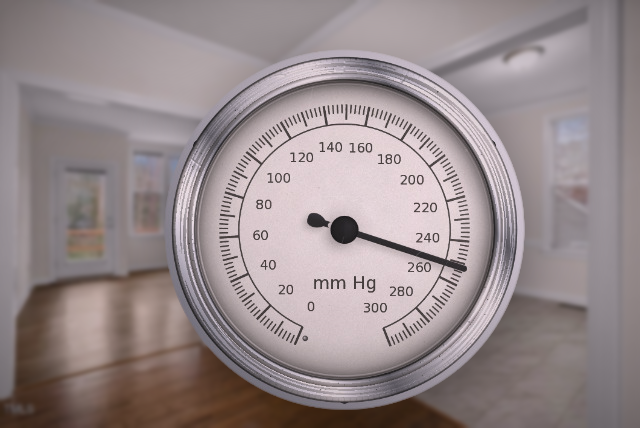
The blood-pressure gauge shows mmHg 252
